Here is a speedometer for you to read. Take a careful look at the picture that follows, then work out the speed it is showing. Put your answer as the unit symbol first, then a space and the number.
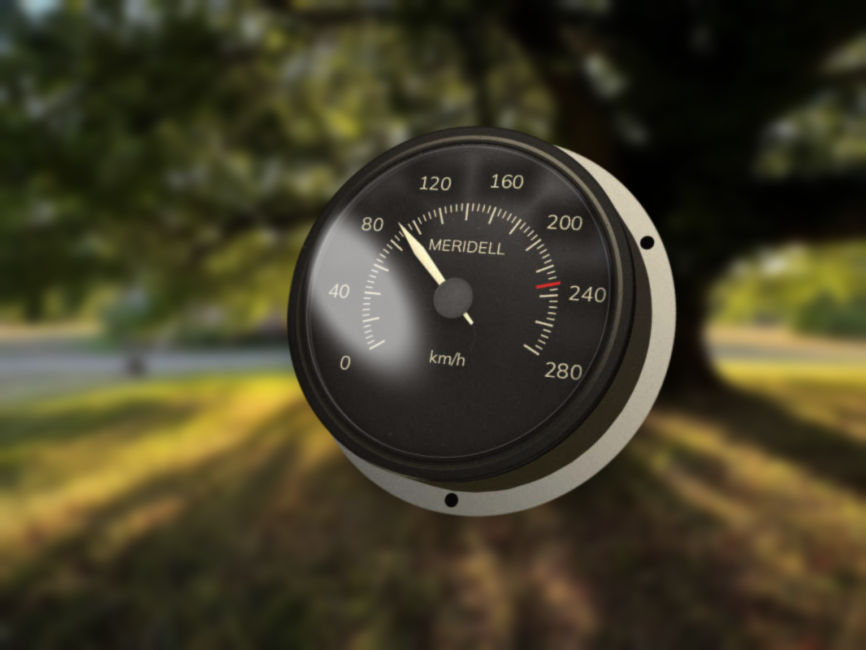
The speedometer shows km/h 92
